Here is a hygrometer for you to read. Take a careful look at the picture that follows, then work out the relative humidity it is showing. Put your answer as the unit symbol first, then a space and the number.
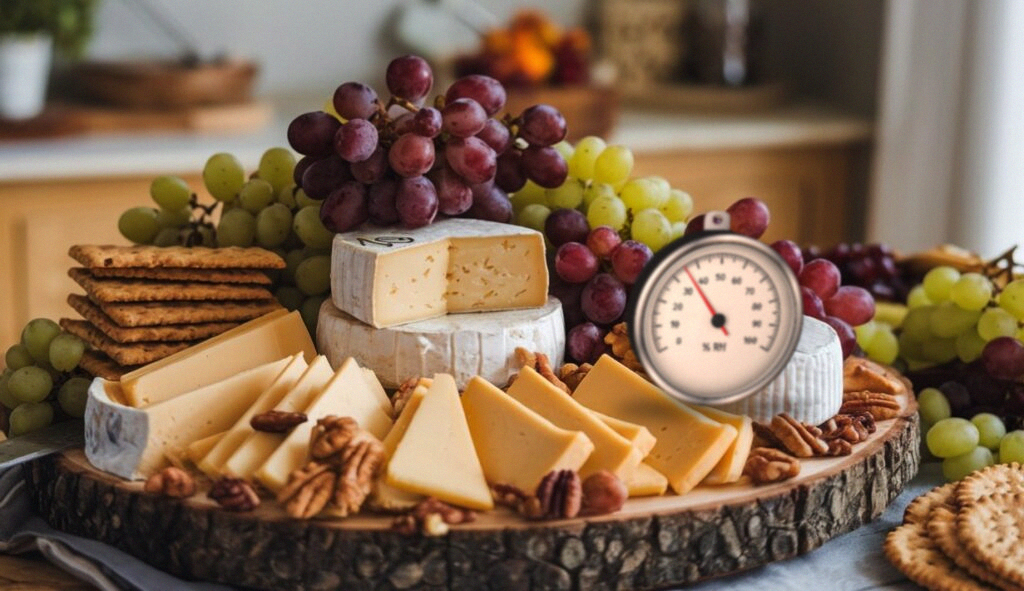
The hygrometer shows % 35
